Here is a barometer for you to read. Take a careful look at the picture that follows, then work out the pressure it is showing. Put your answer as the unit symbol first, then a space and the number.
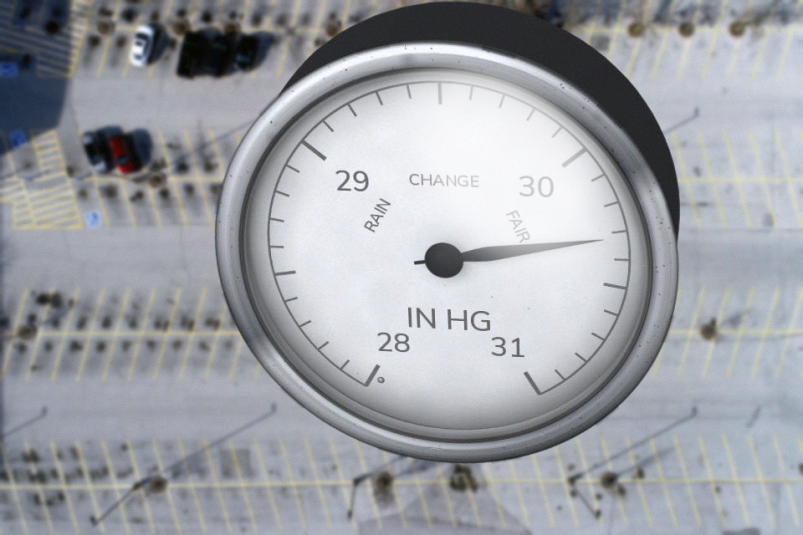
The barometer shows inHg 30.3
